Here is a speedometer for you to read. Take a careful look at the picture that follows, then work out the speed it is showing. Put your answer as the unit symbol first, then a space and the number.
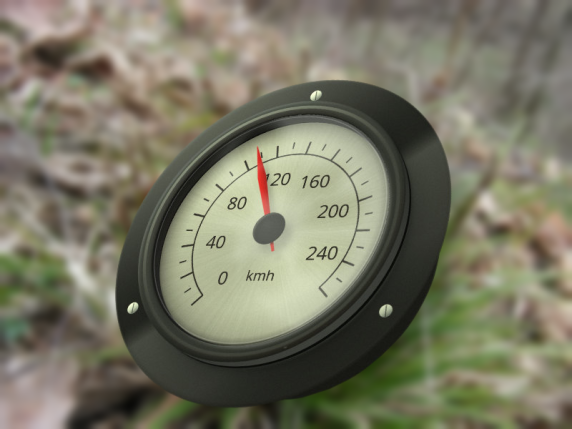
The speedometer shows km/h 110
